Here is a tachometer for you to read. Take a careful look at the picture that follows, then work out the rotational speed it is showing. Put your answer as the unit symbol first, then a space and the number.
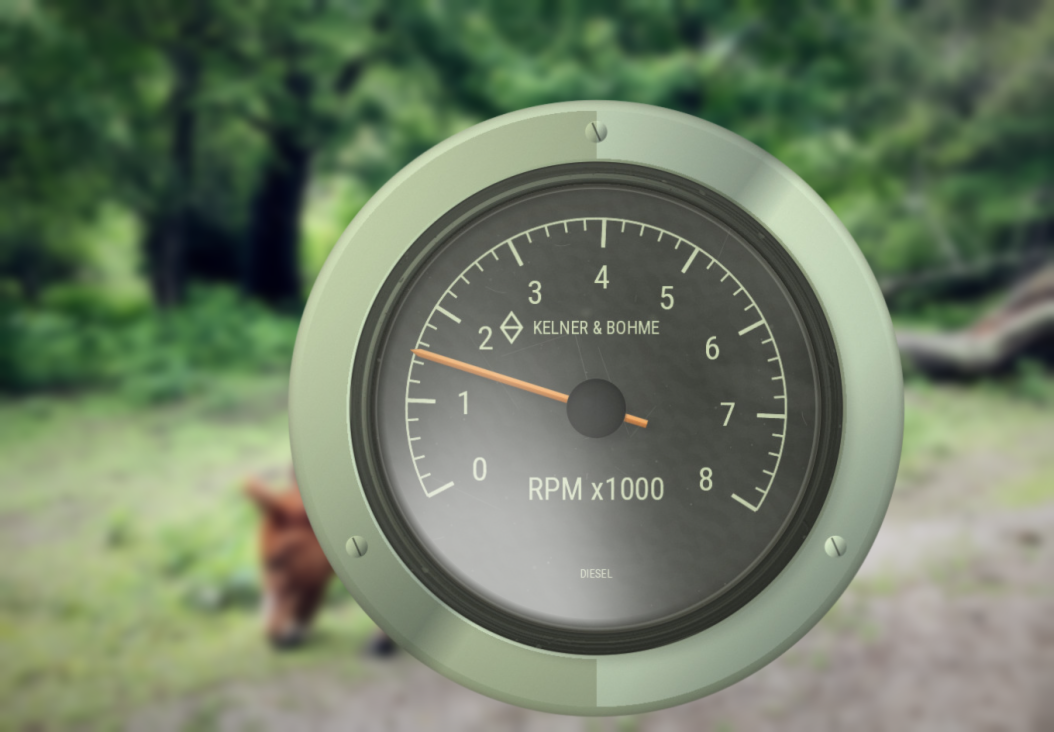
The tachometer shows rpm 1500
